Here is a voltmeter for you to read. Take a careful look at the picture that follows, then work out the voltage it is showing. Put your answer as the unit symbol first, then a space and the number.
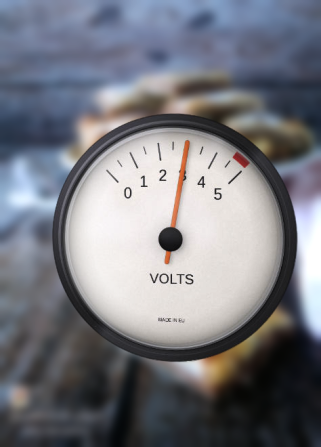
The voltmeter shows V 3
